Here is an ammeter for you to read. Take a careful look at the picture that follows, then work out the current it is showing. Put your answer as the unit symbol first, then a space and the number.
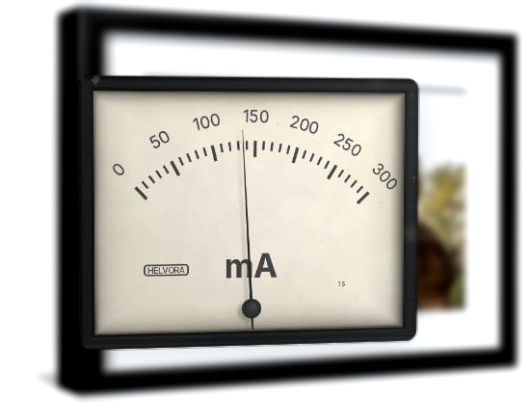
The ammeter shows mA 135
